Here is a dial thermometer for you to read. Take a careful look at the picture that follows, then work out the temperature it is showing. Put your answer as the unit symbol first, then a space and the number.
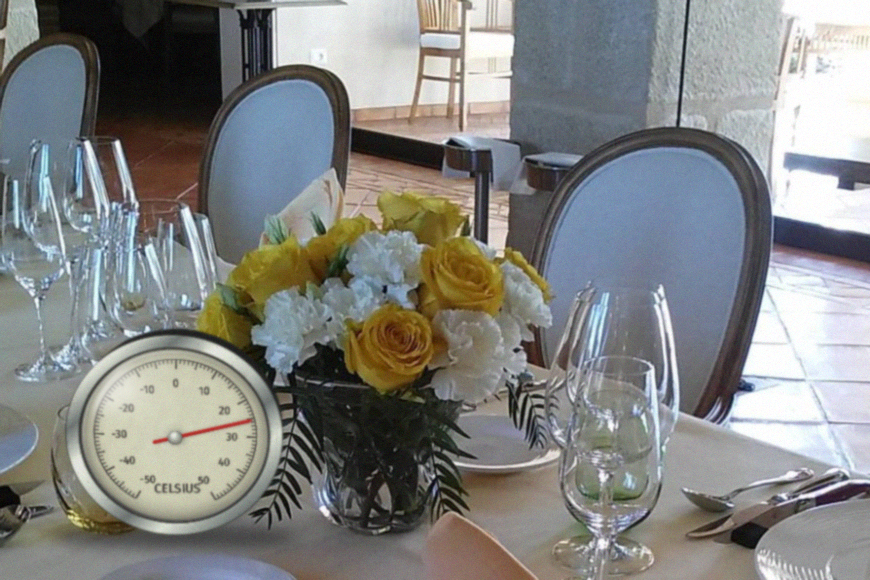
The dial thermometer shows °C 25
